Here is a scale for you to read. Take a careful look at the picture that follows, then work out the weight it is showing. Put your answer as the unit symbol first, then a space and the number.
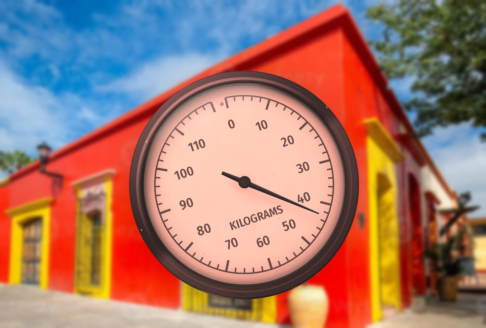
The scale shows kg 43
